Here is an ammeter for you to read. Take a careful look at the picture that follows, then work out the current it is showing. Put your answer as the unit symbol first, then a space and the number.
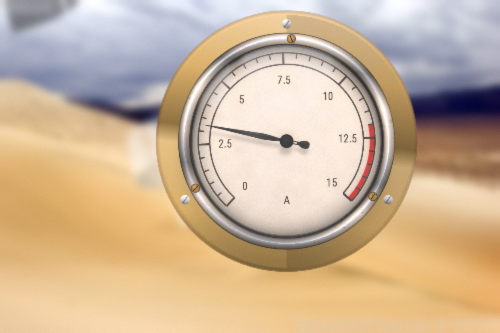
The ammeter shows A 3.25
